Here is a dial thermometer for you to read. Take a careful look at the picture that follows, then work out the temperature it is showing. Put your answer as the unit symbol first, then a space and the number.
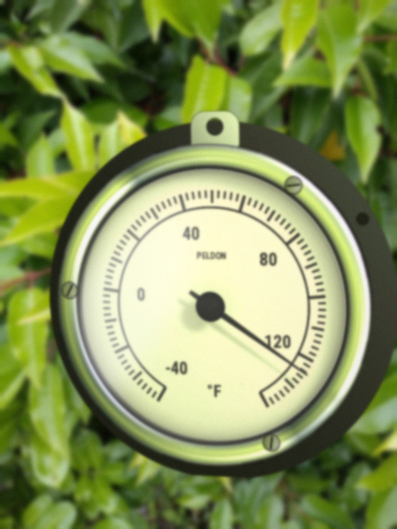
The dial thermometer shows °F 124
